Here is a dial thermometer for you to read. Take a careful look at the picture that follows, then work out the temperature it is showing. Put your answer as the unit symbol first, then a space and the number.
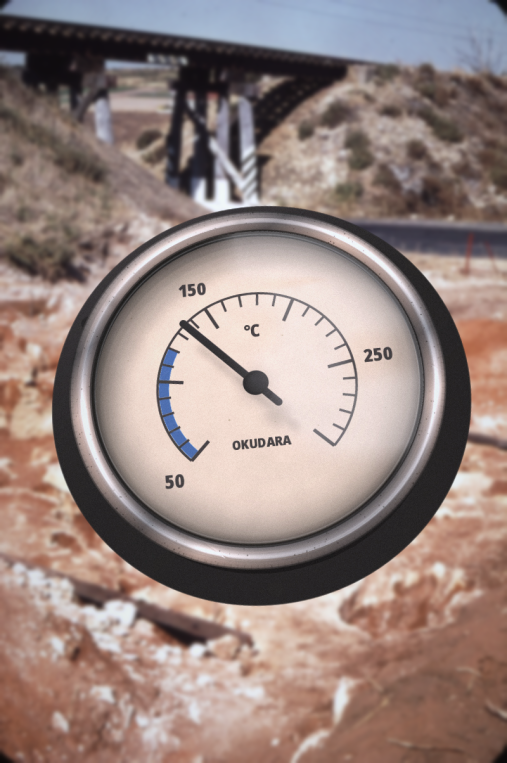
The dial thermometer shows °C 135
